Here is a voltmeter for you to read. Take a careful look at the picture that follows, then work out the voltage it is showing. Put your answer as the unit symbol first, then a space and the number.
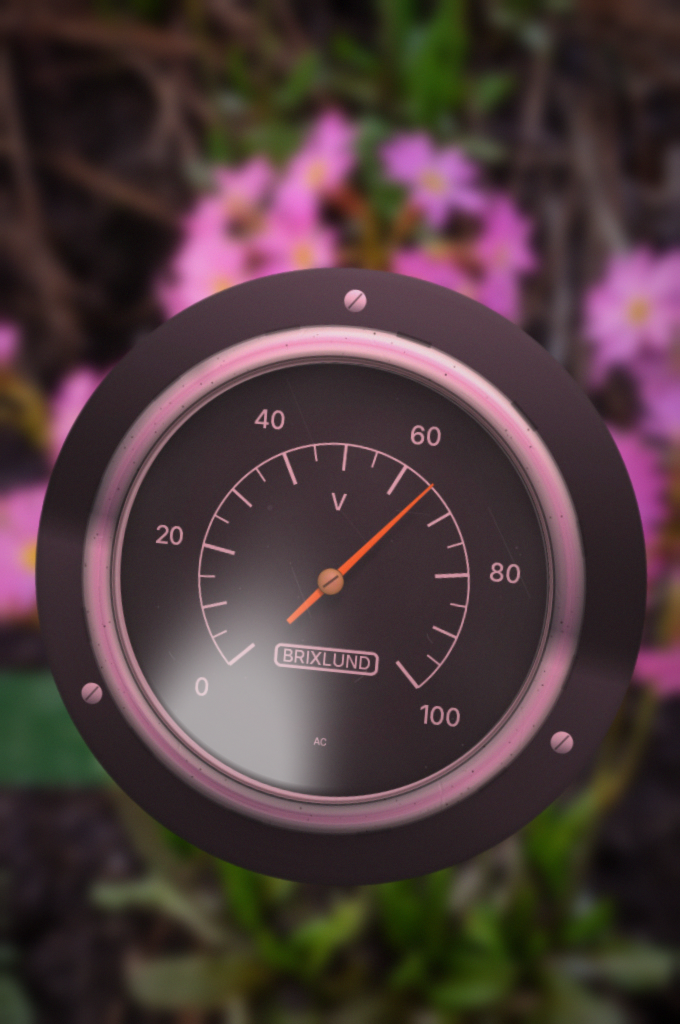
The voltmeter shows V 65
